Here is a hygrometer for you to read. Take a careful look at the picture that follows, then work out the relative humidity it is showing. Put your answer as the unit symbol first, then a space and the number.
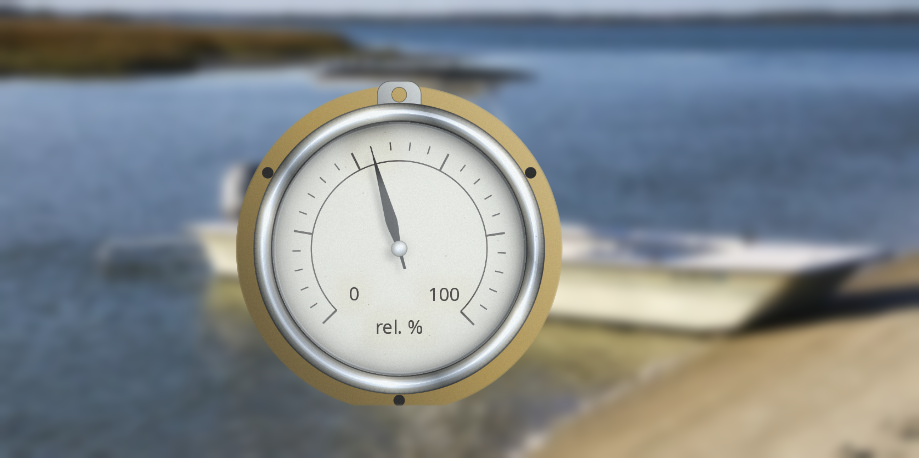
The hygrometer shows % 44
